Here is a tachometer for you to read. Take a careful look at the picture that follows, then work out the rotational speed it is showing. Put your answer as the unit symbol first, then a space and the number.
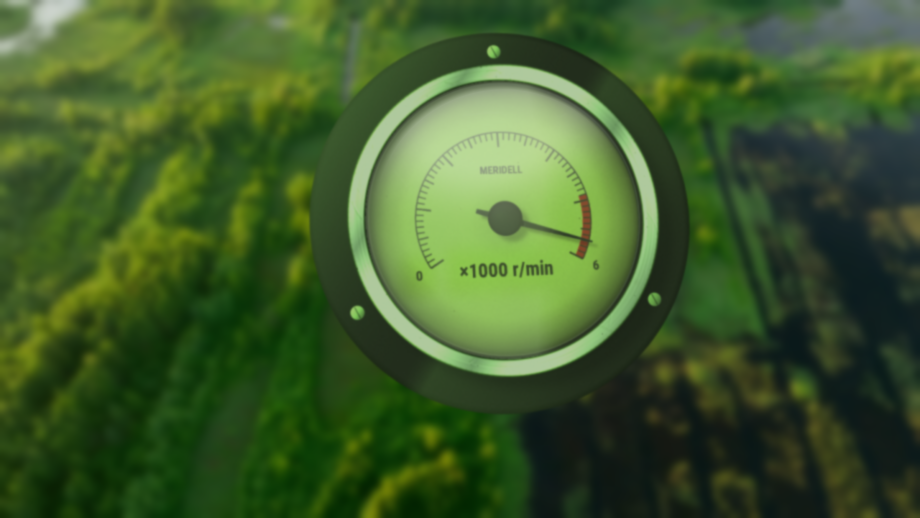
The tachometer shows rpm 5700
